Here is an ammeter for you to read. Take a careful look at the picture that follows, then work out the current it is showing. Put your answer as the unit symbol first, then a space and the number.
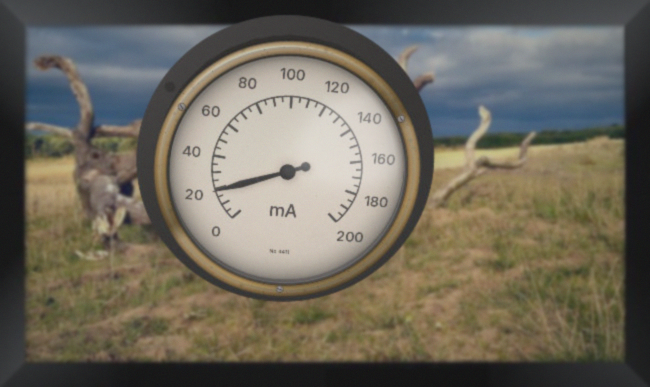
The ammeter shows mA 20
